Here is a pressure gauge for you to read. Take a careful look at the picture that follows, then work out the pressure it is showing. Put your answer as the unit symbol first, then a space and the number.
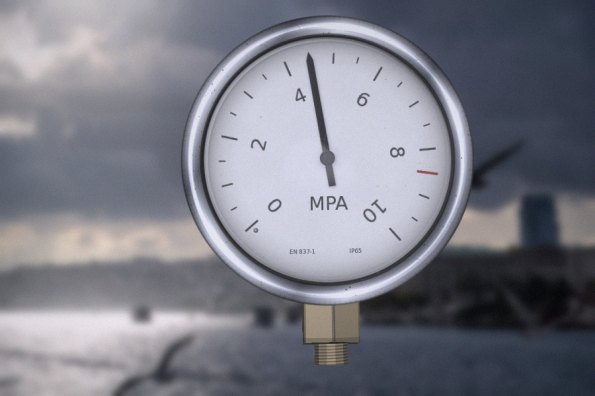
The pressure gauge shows MPa 4.5
